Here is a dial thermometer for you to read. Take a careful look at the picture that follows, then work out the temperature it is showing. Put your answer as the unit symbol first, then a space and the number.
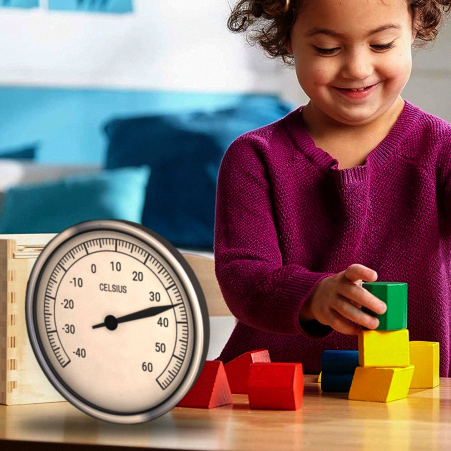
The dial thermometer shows °C 35
